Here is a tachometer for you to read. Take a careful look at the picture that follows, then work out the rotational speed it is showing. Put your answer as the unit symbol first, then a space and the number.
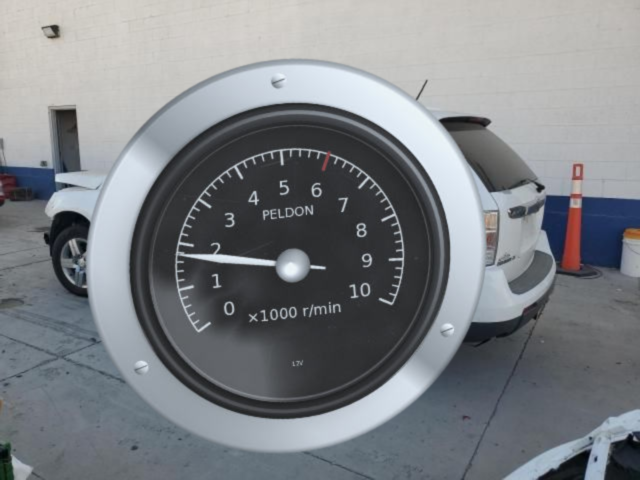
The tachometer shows rpm 1800
